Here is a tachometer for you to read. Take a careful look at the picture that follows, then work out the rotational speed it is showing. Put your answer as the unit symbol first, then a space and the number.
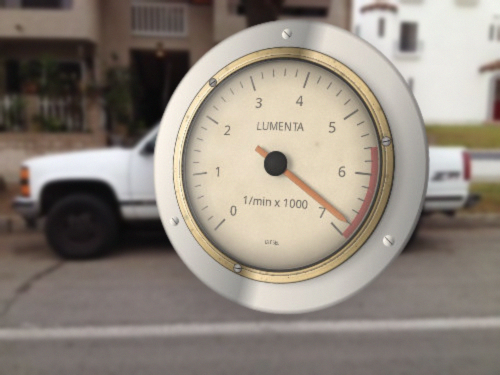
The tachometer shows rpm 6800
